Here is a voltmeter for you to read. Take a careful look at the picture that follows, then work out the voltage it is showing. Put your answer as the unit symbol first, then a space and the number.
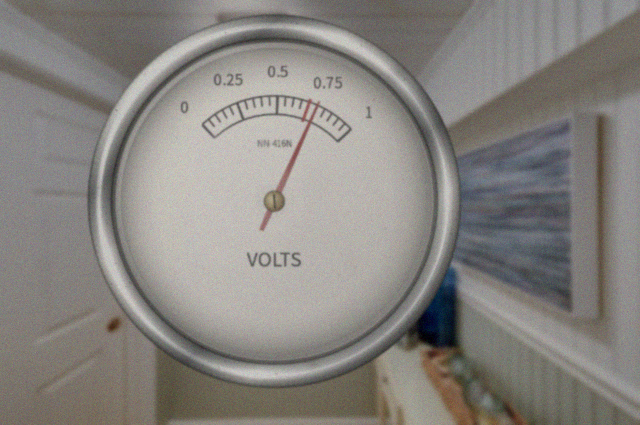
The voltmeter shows V 0.75
